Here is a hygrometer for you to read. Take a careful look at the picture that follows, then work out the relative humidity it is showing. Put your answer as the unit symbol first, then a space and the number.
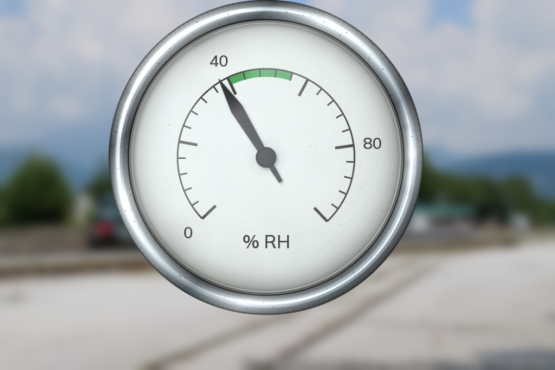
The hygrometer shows % 38
